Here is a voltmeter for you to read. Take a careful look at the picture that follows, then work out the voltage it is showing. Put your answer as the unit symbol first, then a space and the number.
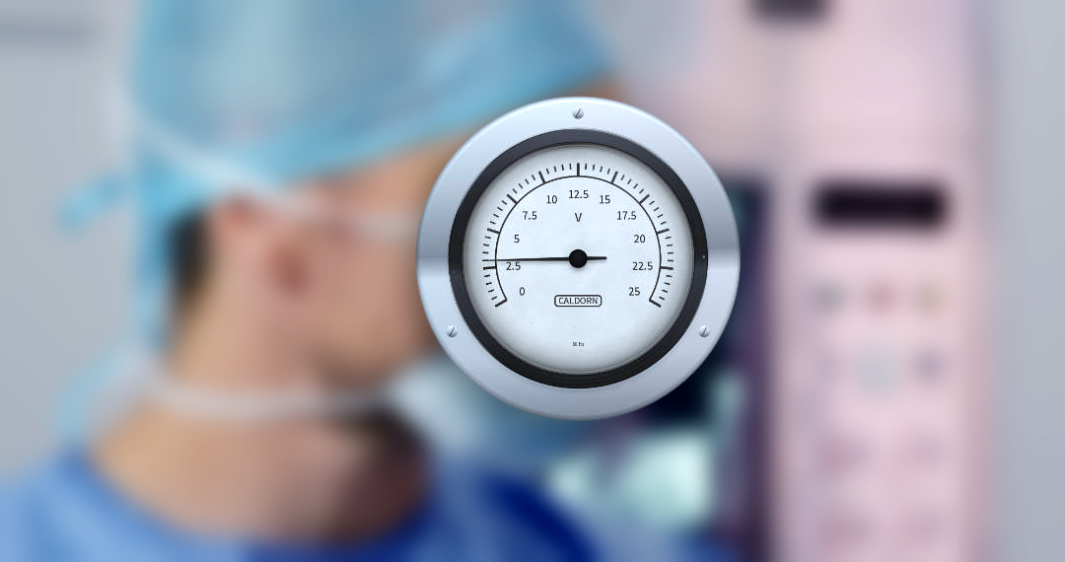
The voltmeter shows V 3
